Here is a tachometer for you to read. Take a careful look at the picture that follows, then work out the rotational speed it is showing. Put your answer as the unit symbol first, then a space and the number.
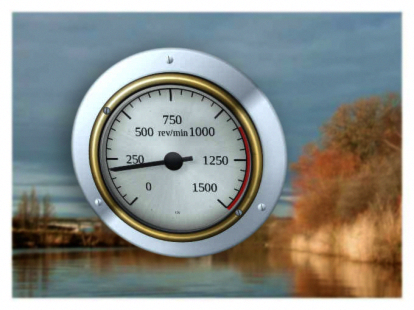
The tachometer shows rpm 200
